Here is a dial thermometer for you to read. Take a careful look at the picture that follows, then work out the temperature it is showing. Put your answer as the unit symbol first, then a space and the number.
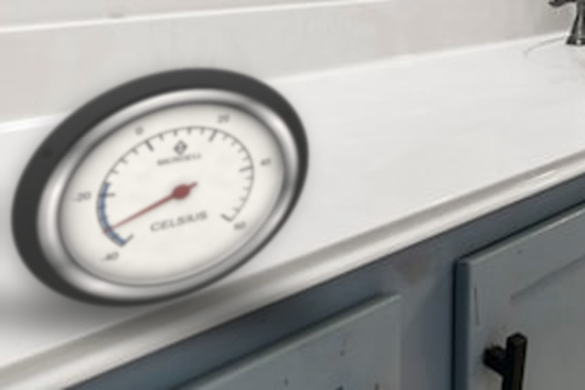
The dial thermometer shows °C -32
